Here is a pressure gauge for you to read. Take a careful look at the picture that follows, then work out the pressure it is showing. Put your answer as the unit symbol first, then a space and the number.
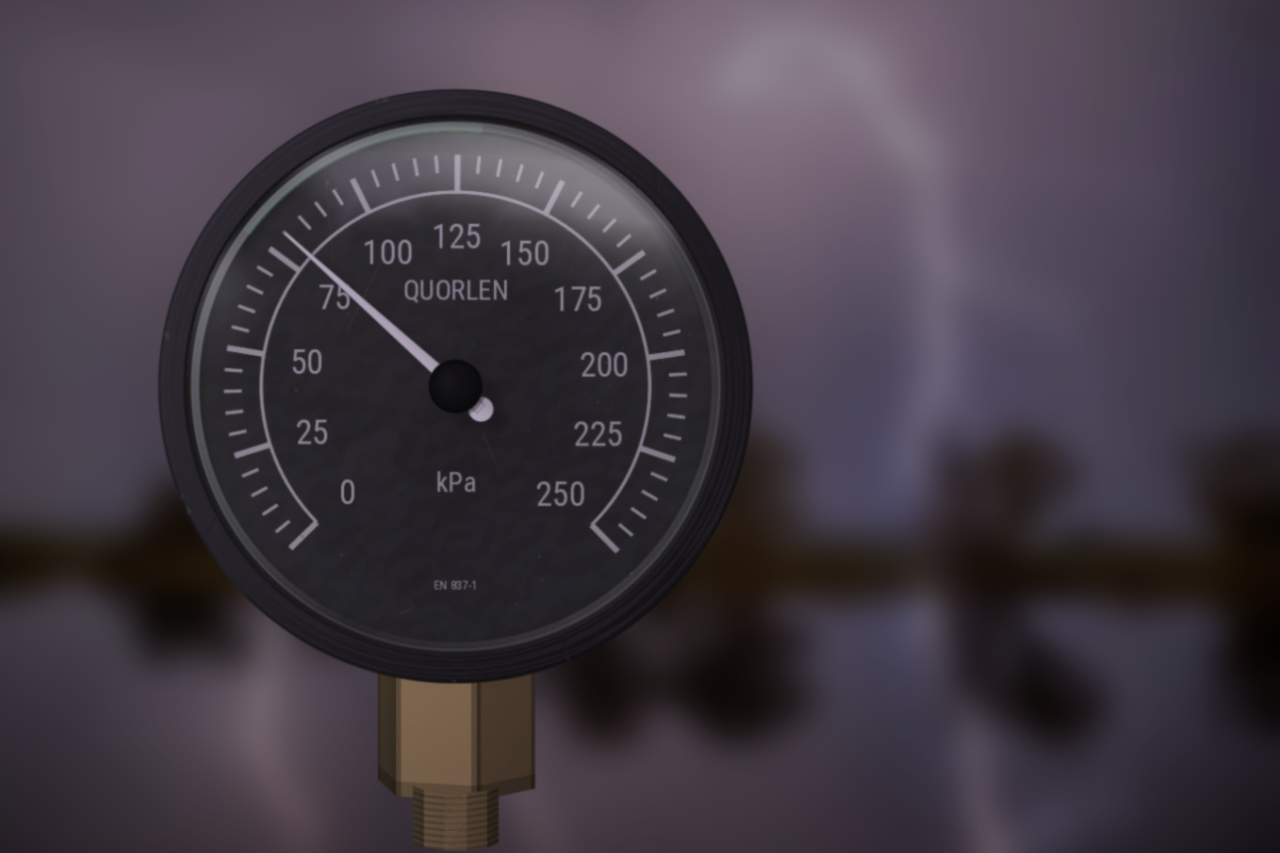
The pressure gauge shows kPa 80
